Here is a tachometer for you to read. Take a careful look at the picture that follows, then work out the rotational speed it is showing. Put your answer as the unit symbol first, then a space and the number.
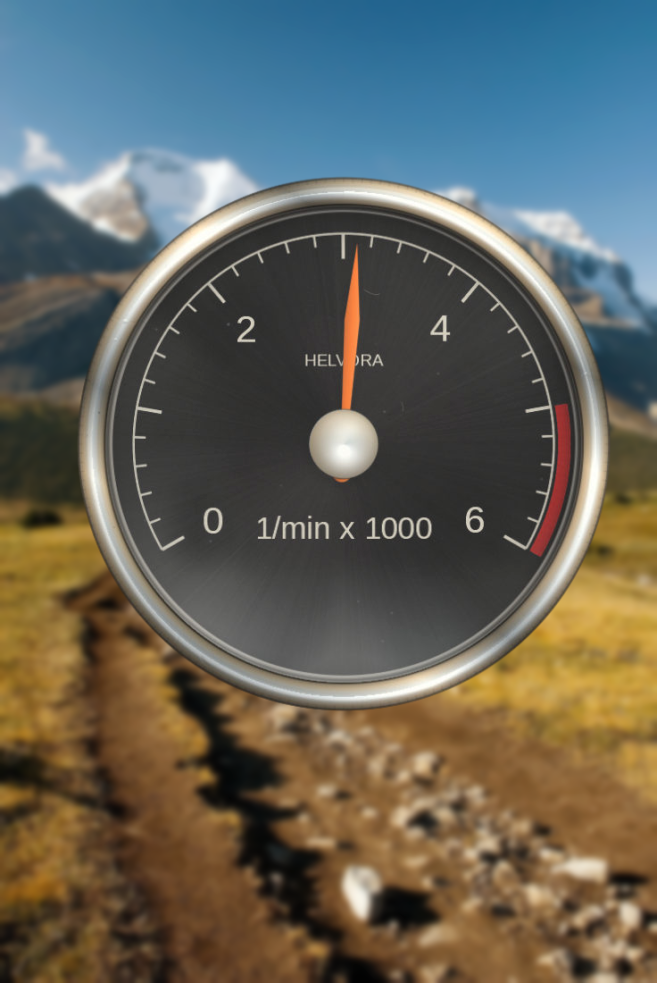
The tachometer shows rpm 3100
